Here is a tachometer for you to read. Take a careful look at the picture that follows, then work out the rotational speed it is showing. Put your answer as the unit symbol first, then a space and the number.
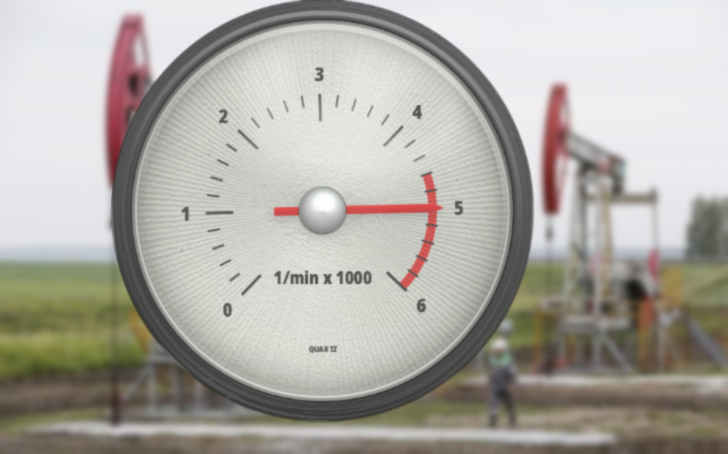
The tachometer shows rpm 5000
